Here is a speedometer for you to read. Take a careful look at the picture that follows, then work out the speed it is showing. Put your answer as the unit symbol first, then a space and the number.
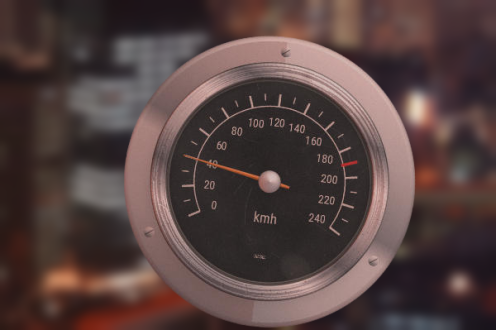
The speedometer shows km/h 40
